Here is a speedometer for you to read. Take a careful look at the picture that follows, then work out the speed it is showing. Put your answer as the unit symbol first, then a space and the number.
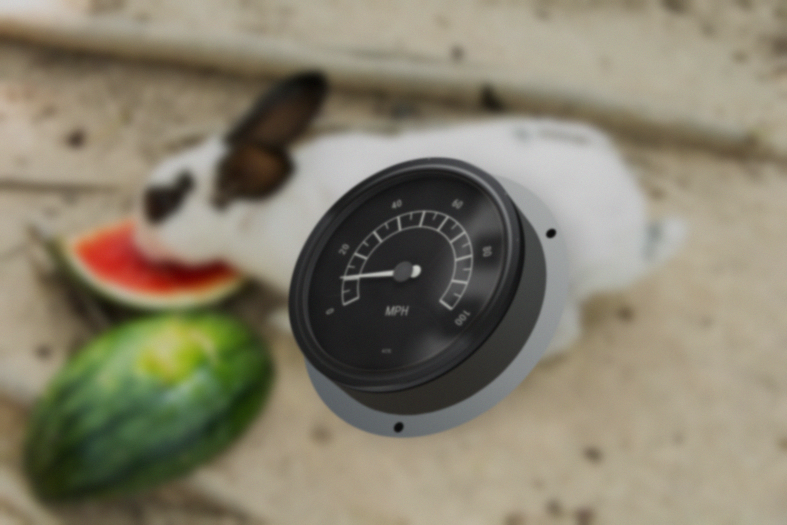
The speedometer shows mph 10
